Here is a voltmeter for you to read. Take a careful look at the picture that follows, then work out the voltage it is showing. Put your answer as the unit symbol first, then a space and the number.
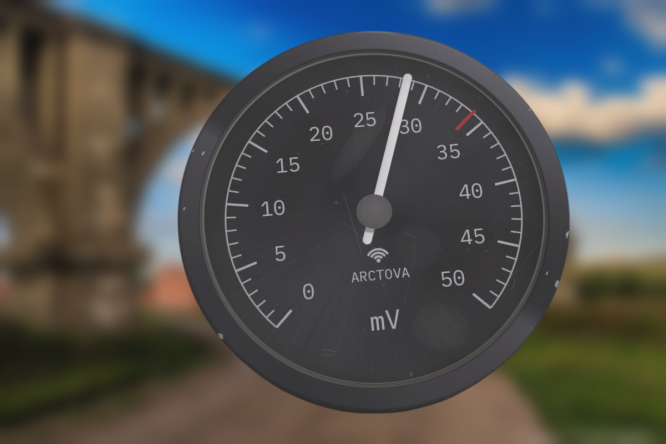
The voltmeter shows mV 28.5
